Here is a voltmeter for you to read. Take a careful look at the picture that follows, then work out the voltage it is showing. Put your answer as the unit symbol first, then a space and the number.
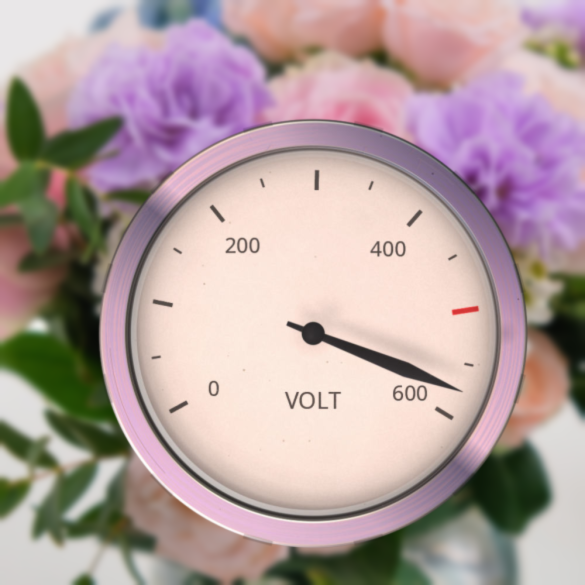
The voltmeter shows V 575
